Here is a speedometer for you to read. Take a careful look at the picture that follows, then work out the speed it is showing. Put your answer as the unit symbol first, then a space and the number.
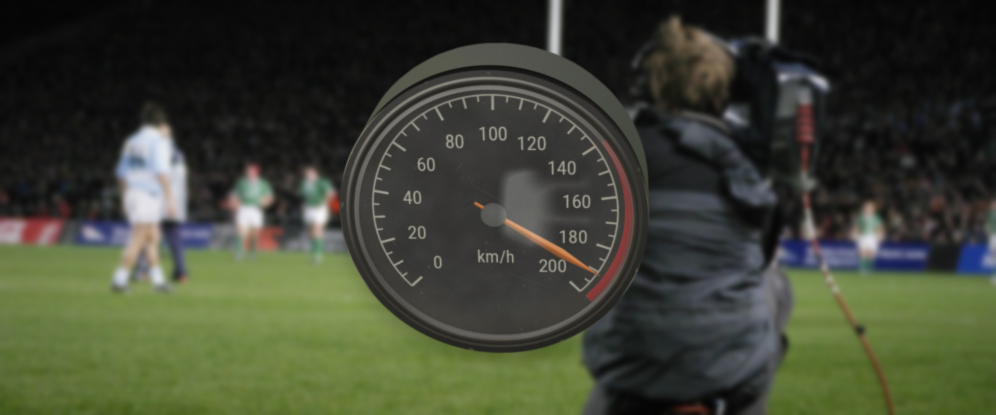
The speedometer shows km/h 190
